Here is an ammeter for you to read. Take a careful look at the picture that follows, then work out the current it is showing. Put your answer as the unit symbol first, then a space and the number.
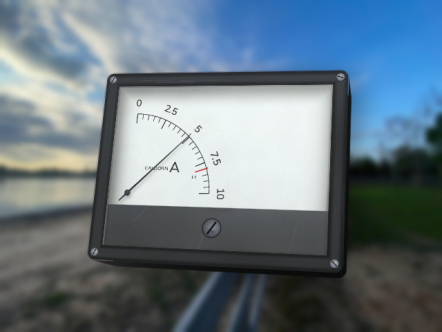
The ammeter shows A 5
